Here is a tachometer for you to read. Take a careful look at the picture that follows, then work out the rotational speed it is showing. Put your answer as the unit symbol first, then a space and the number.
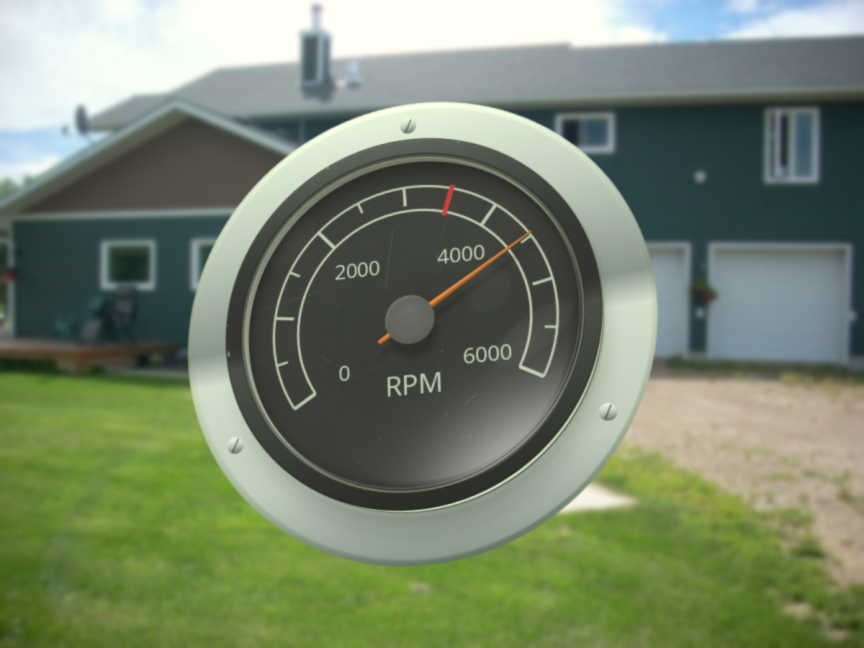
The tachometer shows rpm 4500
